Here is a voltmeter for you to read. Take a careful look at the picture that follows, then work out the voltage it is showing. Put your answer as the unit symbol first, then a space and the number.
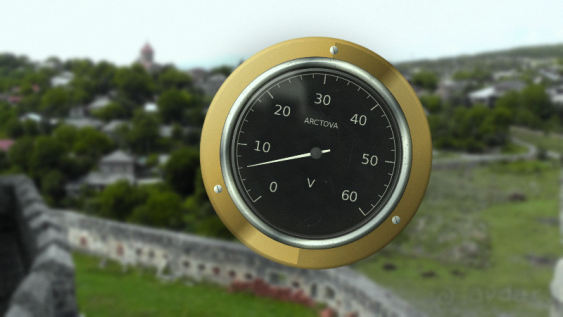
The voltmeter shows V 6
